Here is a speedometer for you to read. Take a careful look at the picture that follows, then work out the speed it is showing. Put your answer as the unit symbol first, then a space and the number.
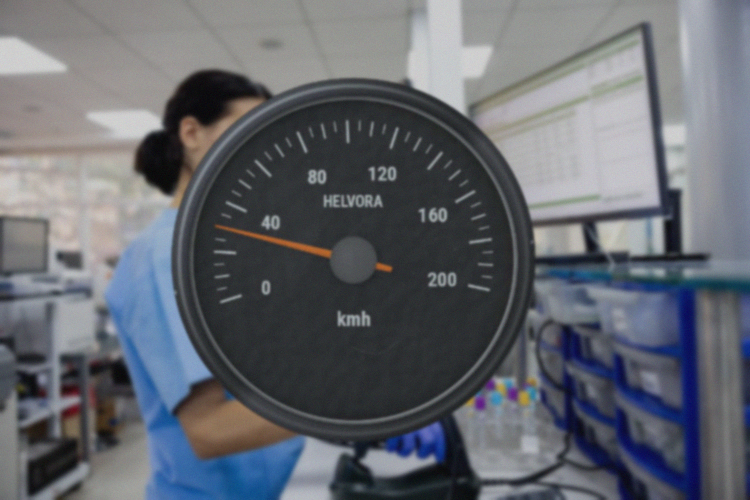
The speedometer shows km/h 30
